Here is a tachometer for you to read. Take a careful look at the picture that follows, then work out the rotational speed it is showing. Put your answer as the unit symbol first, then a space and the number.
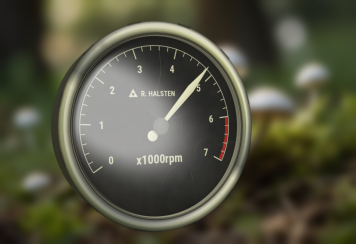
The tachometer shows rpm 4800
